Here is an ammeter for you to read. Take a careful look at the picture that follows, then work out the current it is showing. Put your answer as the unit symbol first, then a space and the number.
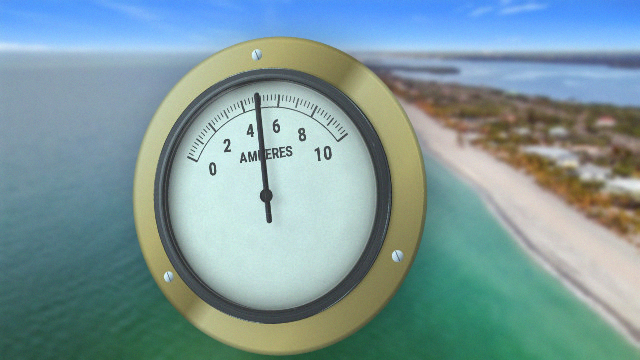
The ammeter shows A 5
